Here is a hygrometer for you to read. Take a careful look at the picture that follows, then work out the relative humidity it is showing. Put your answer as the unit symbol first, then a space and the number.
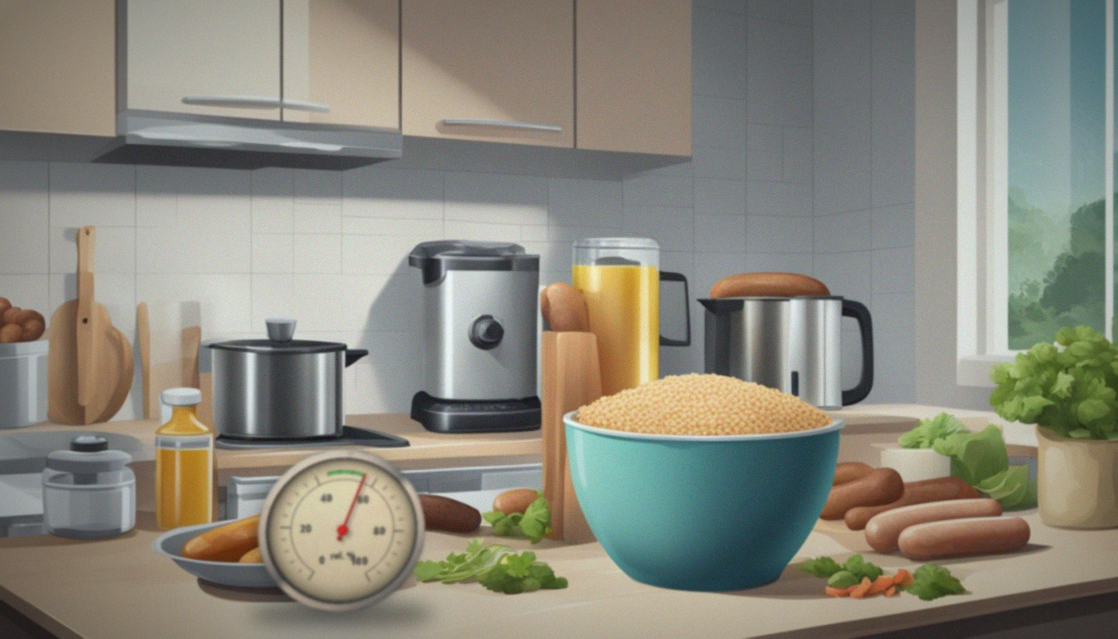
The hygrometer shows % 56
